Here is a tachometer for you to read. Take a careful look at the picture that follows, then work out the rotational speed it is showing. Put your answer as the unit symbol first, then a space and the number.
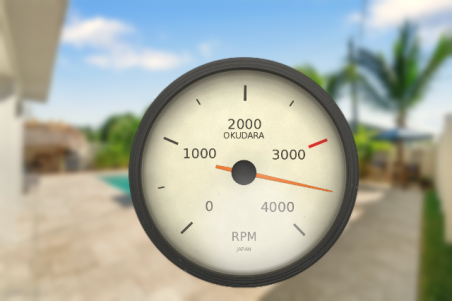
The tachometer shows rpm 3500
